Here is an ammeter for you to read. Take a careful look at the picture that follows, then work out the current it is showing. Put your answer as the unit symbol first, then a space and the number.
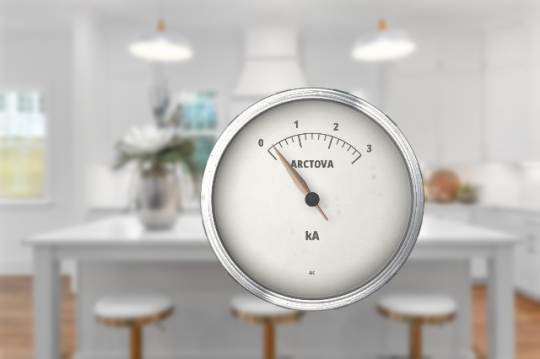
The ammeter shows kA 0.2
